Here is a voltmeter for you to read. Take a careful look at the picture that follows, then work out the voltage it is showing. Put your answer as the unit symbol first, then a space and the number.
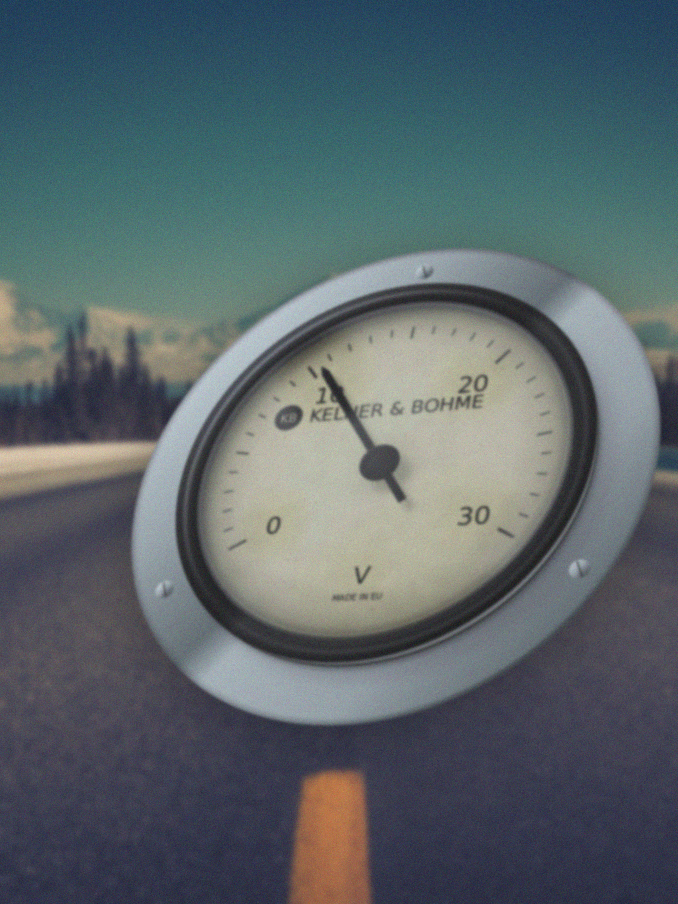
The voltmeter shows V 10.5
